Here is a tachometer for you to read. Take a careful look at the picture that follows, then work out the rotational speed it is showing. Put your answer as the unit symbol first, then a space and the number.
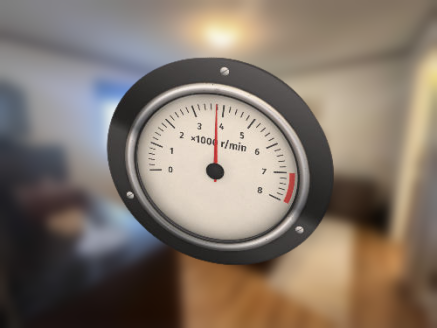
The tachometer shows rpm 3800
